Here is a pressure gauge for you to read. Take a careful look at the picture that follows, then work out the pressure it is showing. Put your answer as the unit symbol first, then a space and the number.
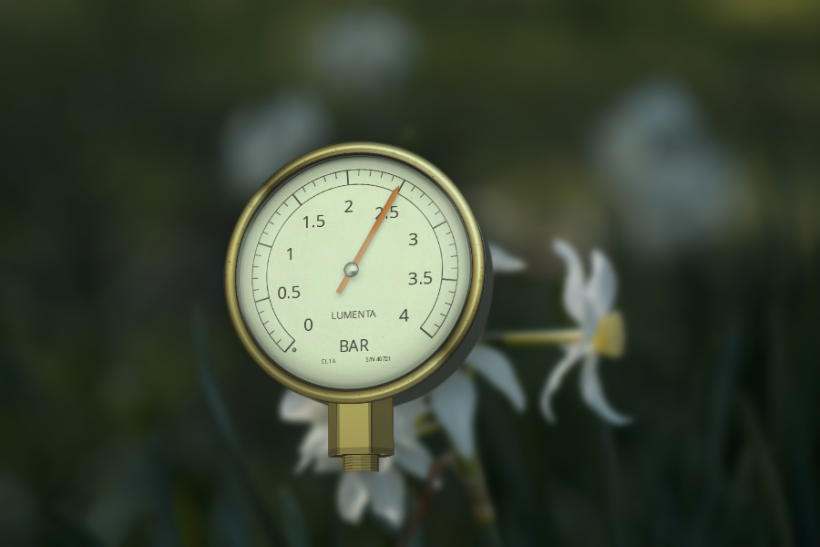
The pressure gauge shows bar 2.5
